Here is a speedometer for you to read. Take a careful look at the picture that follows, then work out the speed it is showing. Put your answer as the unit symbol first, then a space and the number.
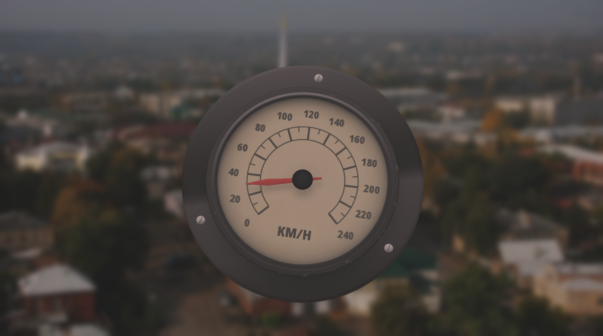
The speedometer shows km/h 30
